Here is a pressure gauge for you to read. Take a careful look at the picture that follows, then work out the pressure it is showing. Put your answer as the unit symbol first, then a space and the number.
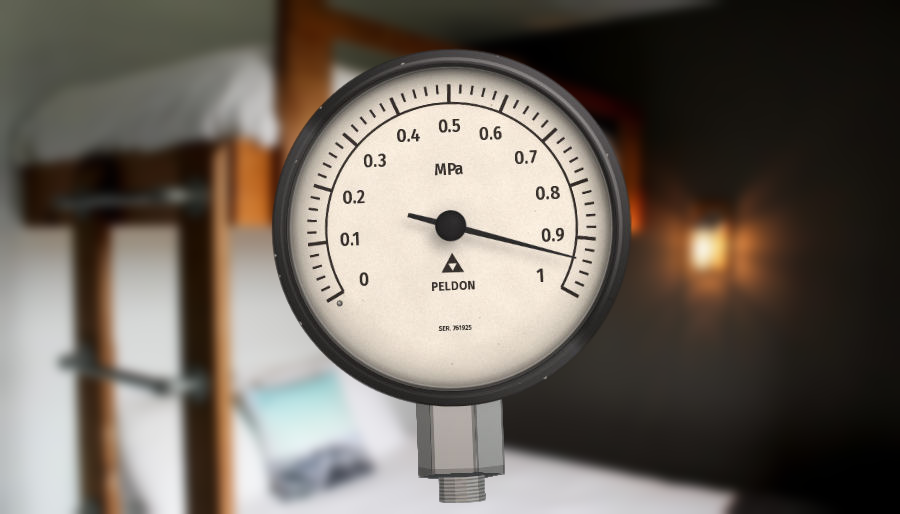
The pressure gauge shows MPa 0.94
